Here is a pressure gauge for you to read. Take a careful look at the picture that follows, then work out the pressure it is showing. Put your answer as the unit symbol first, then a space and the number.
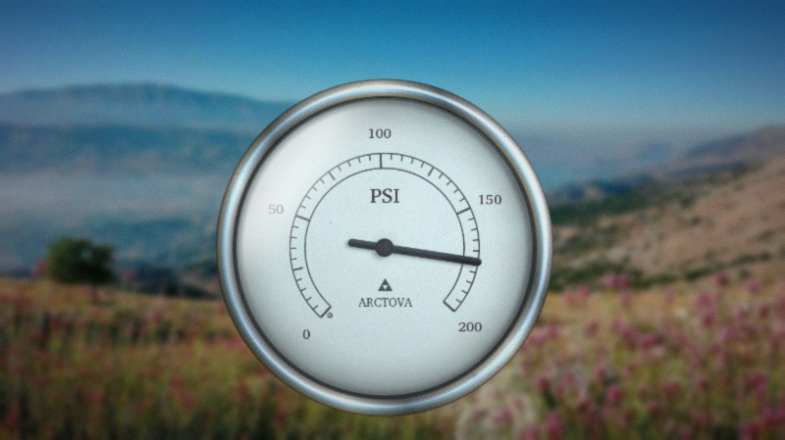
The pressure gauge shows psi 175
